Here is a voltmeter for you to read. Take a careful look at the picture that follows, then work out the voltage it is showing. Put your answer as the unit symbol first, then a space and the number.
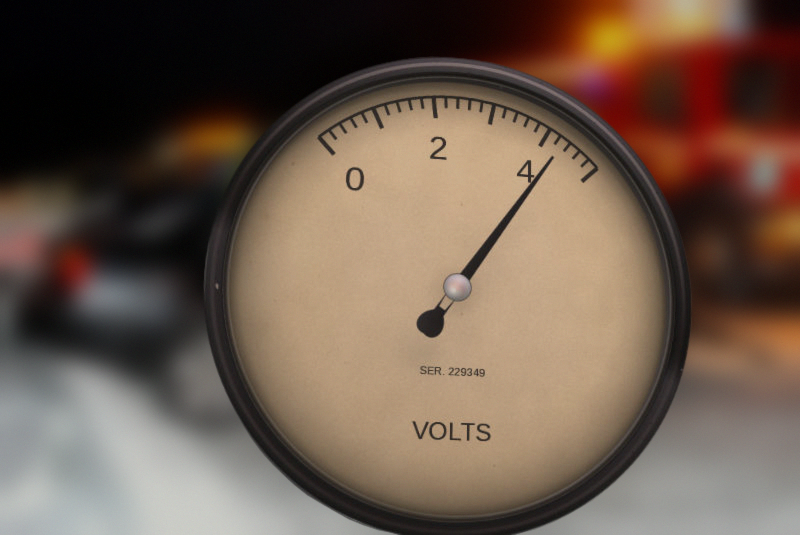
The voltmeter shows V 4.3
